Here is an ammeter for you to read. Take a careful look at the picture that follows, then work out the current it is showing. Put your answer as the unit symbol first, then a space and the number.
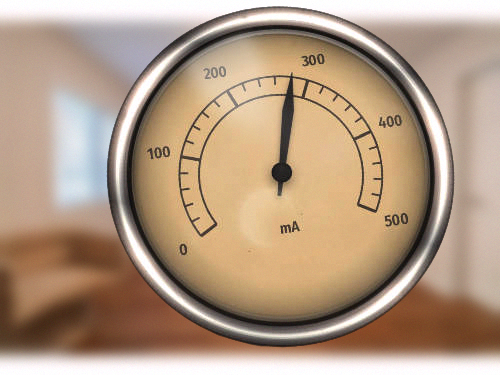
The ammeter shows mA 280
